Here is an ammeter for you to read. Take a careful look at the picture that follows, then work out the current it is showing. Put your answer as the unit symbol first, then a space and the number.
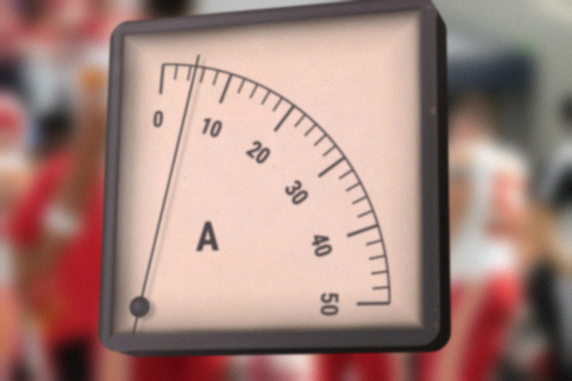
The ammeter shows A 5
